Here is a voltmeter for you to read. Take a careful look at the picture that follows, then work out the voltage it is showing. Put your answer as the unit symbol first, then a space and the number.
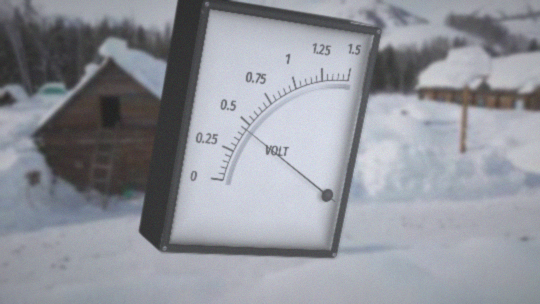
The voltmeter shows V 0.45
